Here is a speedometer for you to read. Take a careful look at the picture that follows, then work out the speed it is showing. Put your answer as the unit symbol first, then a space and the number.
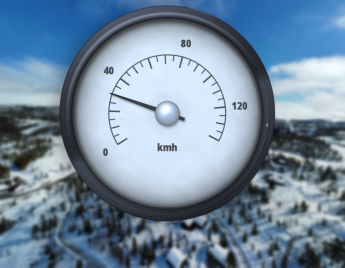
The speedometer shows km/h 30
